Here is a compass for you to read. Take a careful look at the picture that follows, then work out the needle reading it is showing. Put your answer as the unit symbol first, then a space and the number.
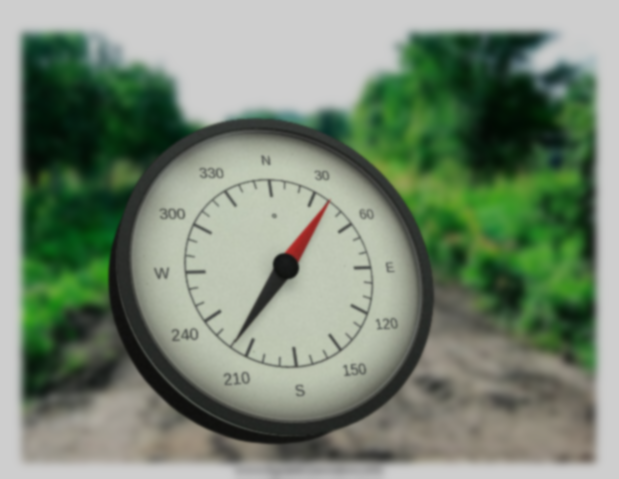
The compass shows ° 40
